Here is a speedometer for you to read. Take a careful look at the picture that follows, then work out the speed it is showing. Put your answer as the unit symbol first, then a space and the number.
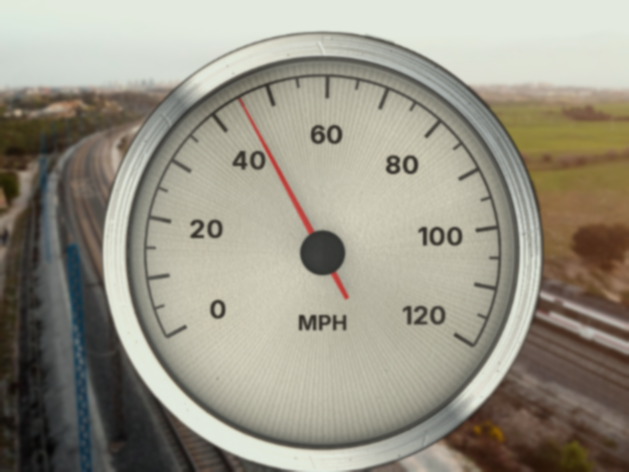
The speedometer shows mph 45
